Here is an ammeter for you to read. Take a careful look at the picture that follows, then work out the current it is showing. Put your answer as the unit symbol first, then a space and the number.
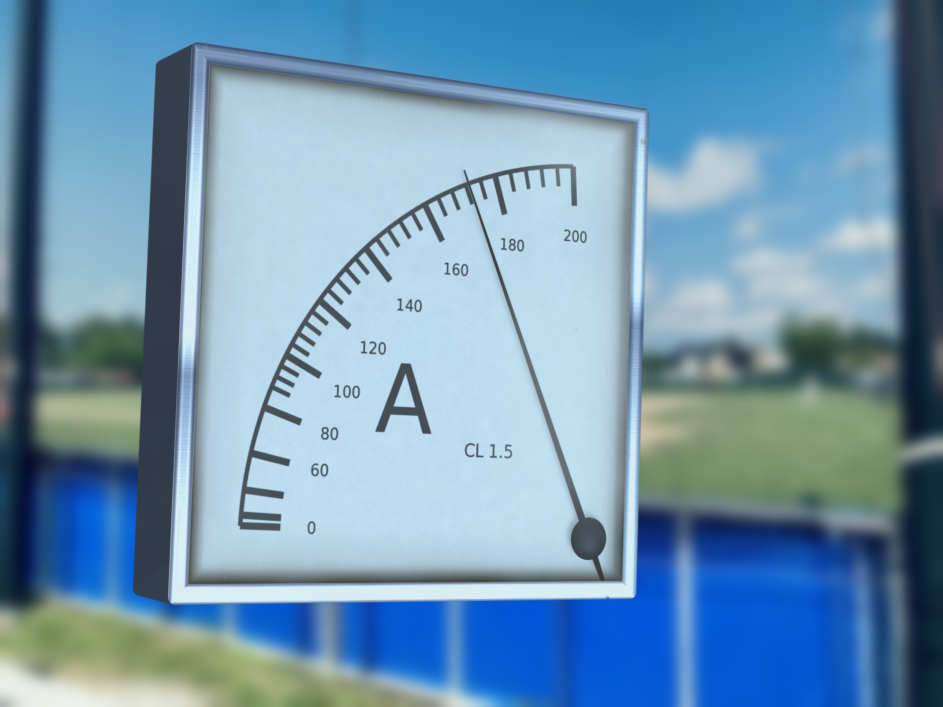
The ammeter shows A 172
